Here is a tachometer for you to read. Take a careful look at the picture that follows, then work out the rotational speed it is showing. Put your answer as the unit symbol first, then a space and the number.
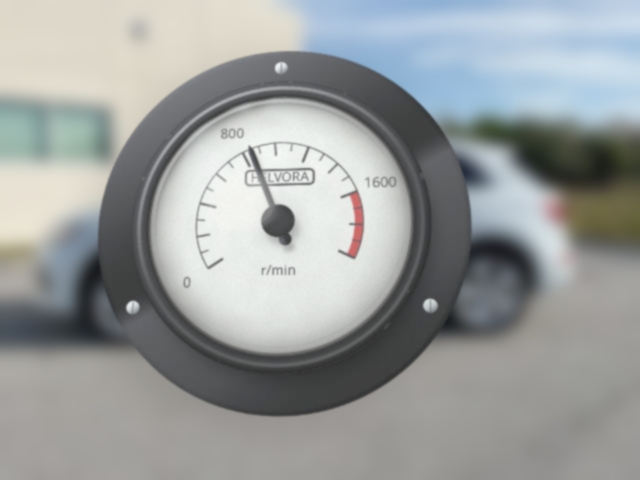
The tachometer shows rpm 850
